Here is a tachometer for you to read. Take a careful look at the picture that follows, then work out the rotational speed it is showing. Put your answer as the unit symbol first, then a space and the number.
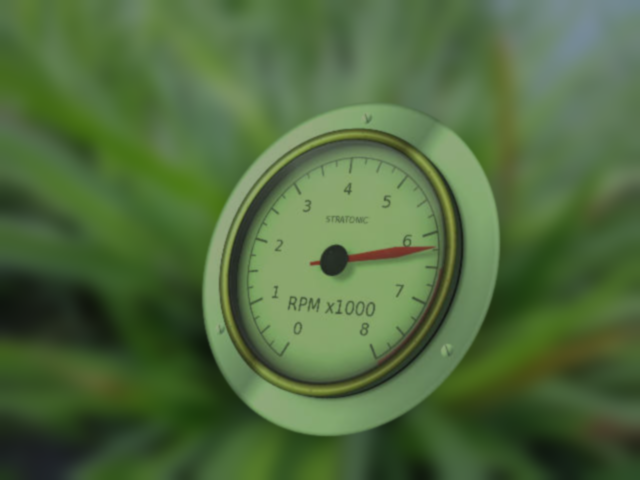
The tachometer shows rpm 6250
